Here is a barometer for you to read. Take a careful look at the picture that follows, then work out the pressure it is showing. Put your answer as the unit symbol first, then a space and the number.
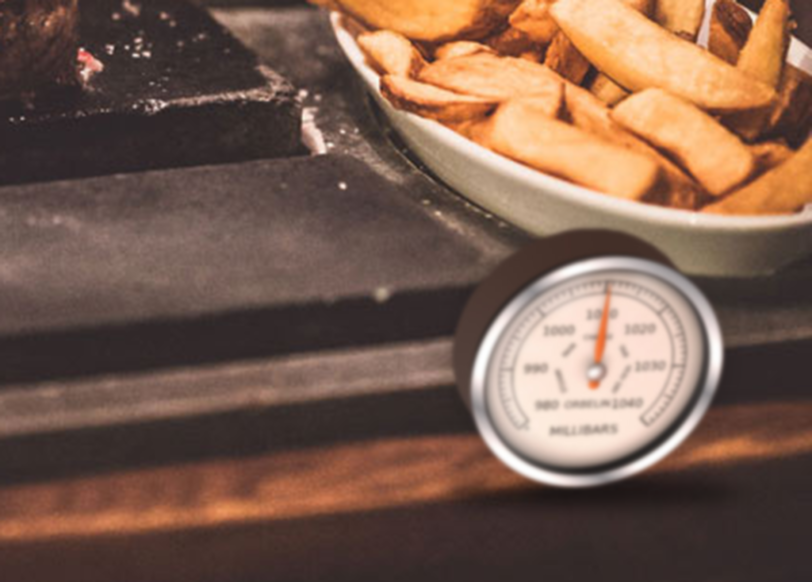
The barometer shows mbar 1010
